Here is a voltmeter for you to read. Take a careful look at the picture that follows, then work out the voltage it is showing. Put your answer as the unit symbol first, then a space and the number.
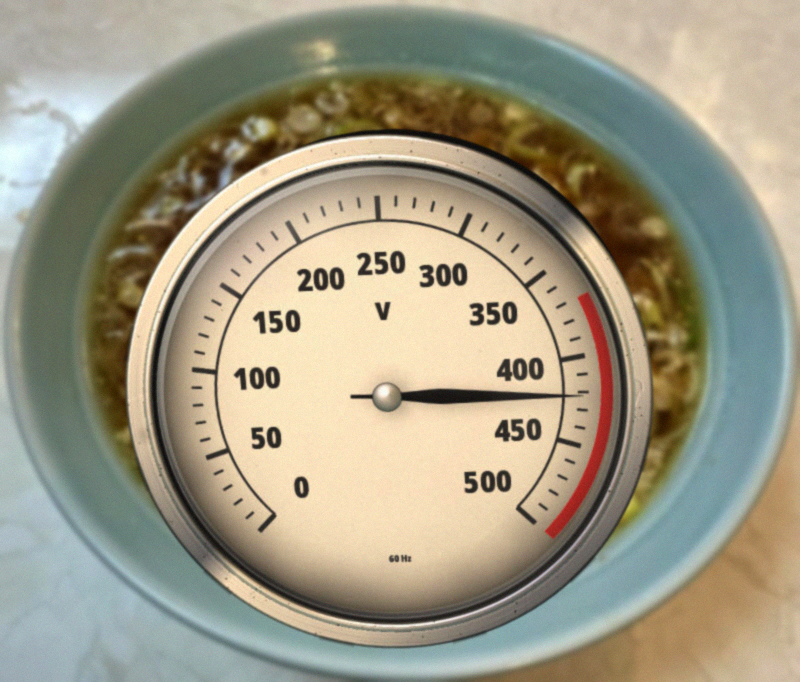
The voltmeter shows V 420
